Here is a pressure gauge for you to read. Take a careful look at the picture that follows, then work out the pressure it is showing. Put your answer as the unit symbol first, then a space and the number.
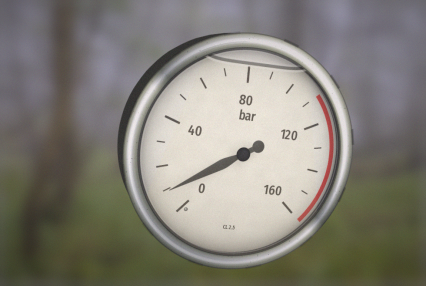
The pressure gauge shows bar 10
